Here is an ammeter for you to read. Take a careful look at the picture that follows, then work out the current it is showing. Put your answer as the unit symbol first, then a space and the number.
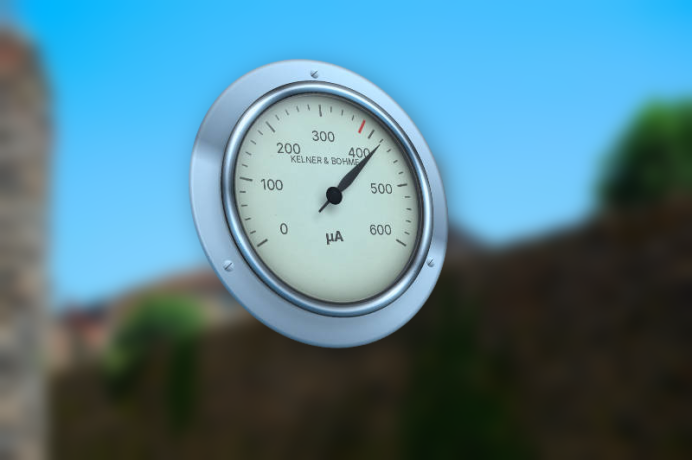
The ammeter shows µA 420
